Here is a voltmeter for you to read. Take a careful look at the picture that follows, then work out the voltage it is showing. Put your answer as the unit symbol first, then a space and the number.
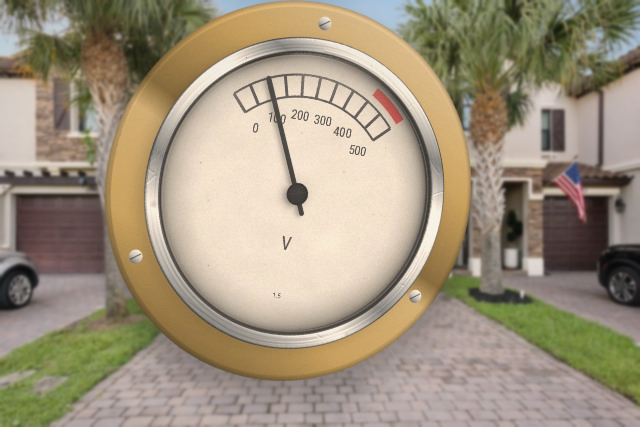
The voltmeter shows V 100
